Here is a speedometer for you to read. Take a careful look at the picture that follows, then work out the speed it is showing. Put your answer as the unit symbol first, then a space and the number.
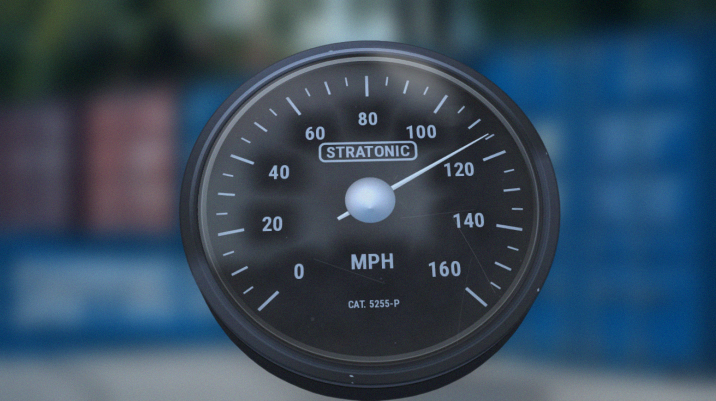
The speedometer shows mph 115
